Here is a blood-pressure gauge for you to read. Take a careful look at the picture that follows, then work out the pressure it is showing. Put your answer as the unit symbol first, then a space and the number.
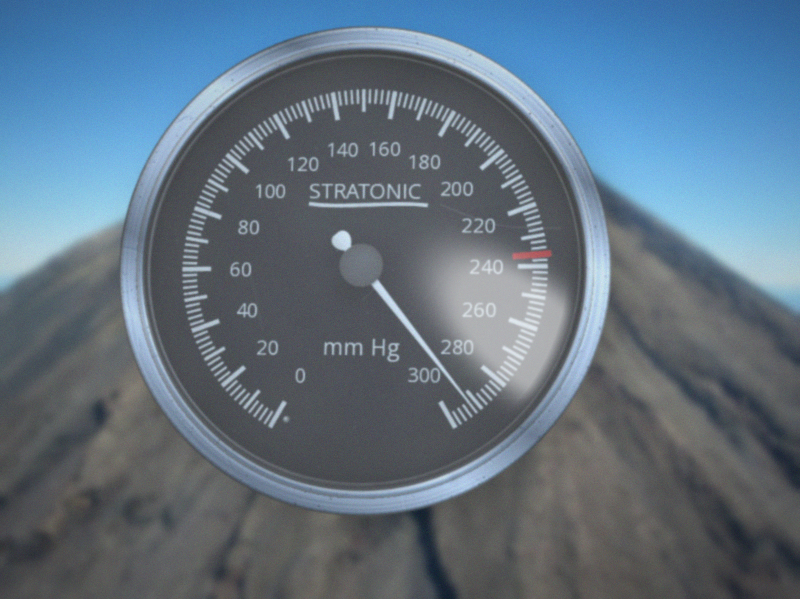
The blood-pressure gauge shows mmHg 292
